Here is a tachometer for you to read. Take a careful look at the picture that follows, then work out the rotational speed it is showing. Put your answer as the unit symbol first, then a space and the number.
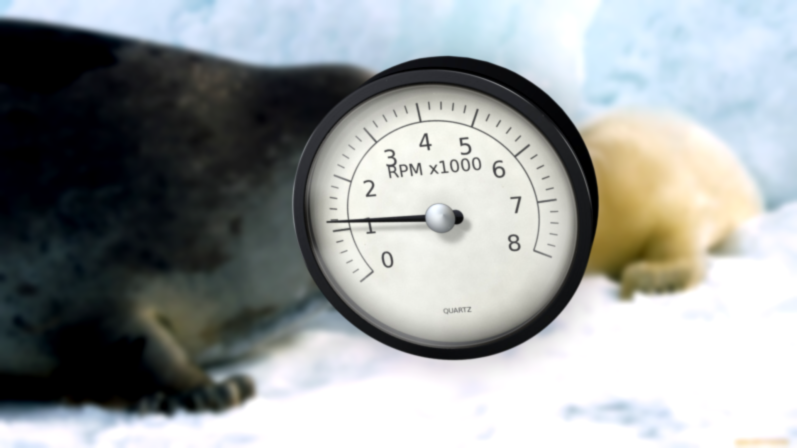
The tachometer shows rpm 1200
